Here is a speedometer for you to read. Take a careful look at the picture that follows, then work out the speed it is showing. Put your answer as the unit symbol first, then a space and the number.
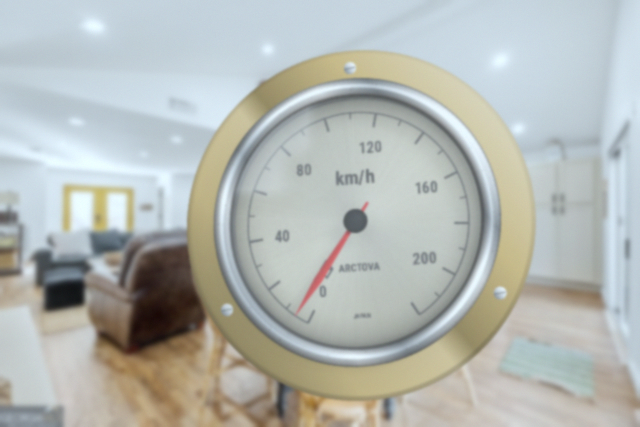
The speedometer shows km/h 5
